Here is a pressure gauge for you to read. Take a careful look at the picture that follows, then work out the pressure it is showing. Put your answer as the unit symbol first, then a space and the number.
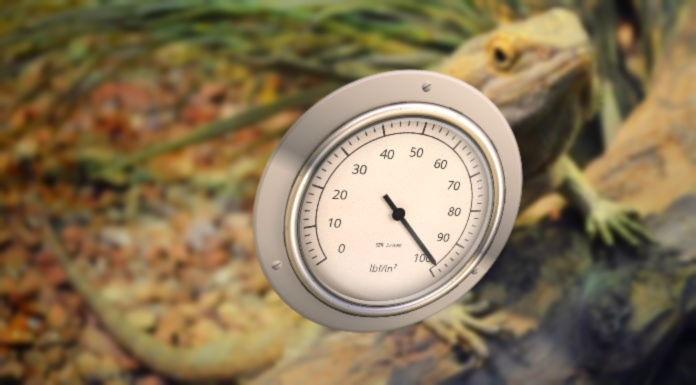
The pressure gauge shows psi 98
